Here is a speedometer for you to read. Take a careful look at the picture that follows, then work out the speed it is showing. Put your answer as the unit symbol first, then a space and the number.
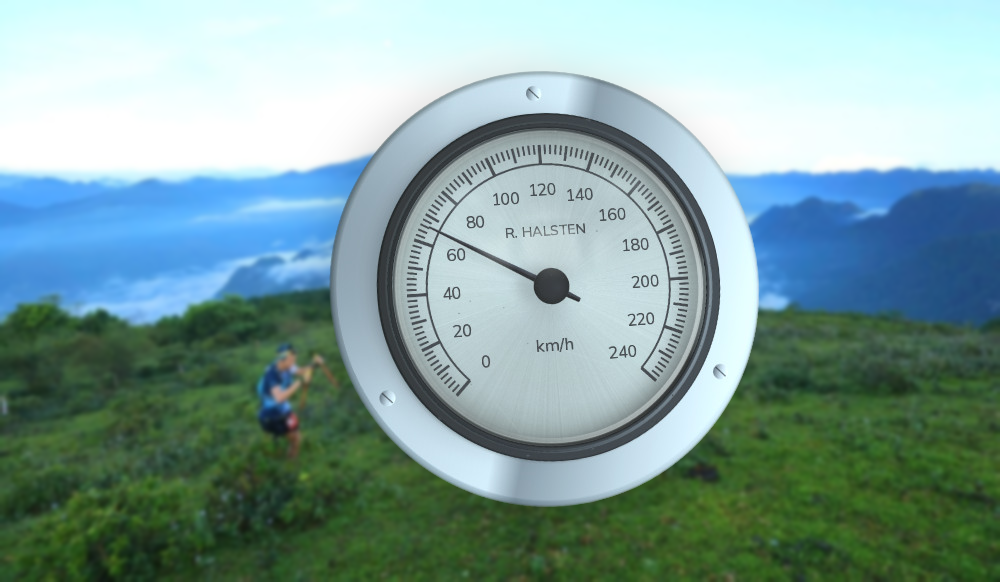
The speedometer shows km/h 66
